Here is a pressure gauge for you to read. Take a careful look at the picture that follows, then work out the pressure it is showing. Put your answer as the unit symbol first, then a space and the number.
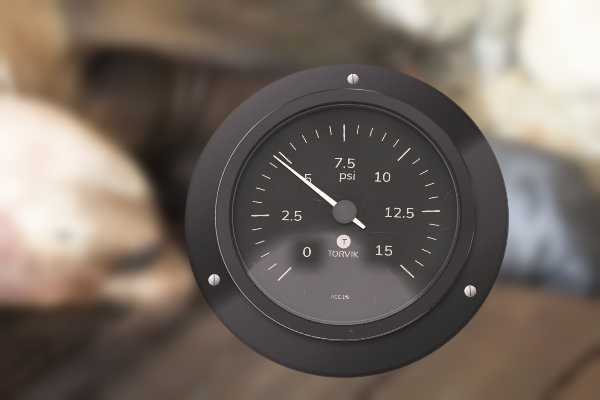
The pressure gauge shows psi 4.75
